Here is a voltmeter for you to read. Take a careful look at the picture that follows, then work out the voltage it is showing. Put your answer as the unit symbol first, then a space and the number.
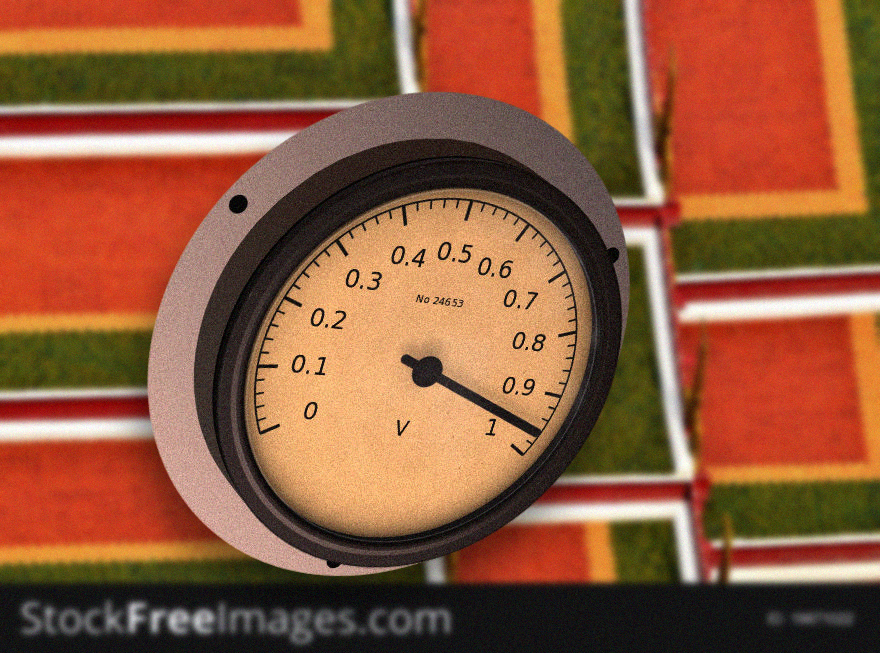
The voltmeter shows V 0.96
